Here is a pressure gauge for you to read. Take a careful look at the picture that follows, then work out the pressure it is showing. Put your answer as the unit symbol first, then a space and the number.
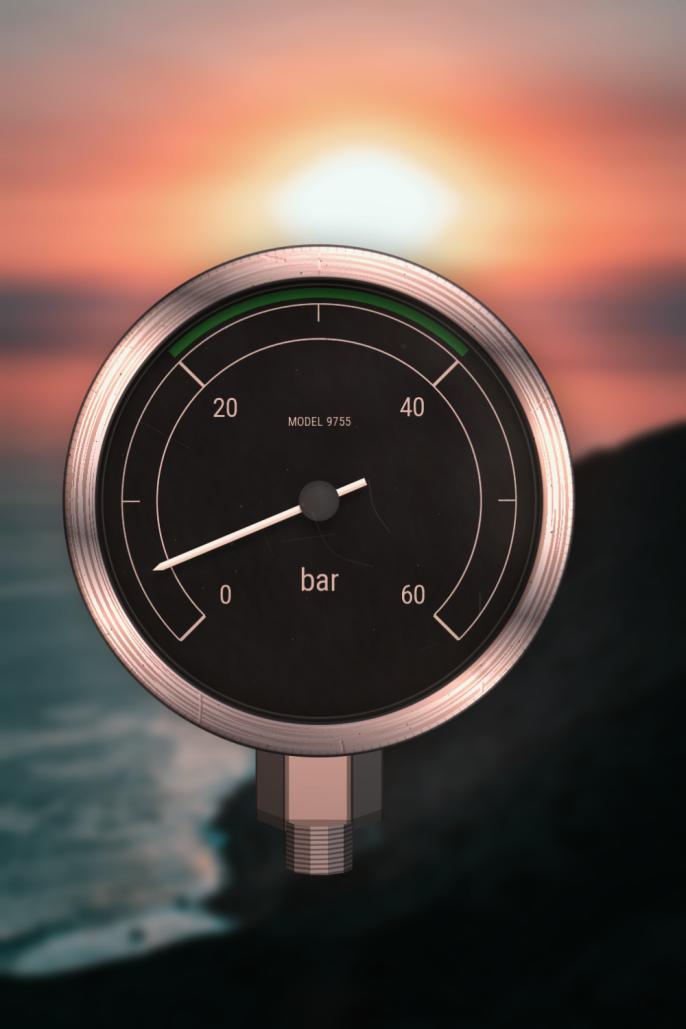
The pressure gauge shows bar 5
